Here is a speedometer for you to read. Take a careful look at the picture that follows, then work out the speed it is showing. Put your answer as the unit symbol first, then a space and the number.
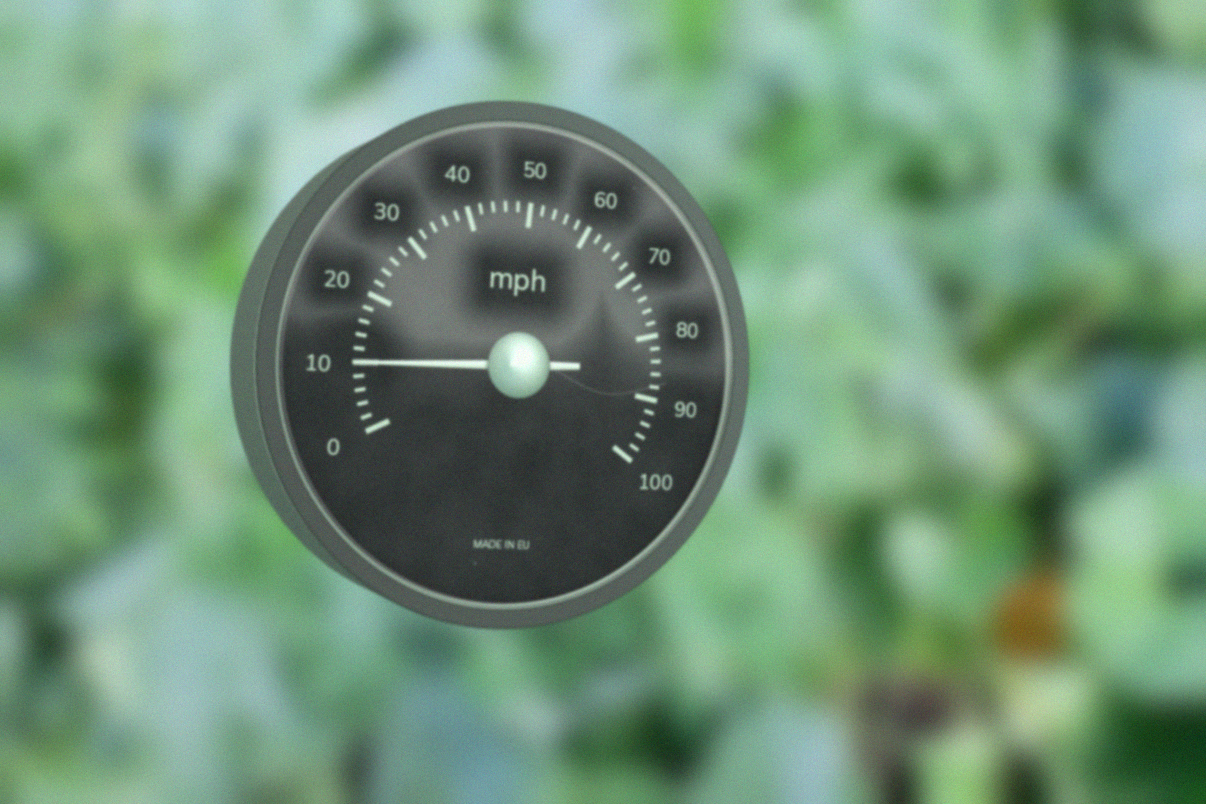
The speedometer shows mph 10
